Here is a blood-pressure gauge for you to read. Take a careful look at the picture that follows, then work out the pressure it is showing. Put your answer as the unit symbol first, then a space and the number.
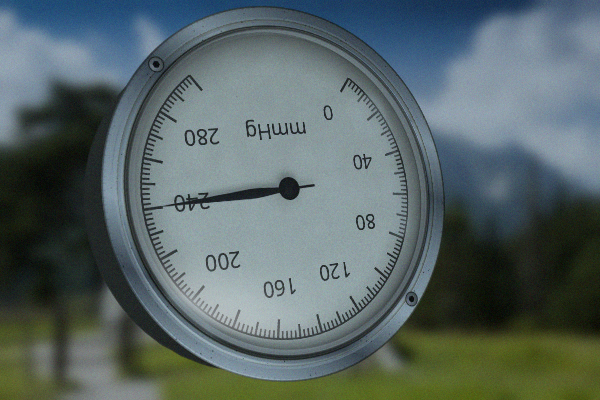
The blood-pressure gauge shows mmHg 240
